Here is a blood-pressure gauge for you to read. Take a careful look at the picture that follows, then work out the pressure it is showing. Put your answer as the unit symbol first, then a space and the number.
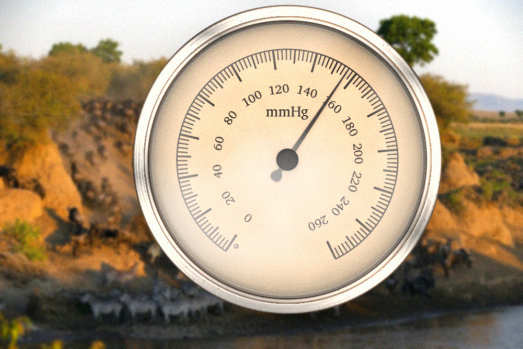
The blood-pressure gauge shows mmHg 156
